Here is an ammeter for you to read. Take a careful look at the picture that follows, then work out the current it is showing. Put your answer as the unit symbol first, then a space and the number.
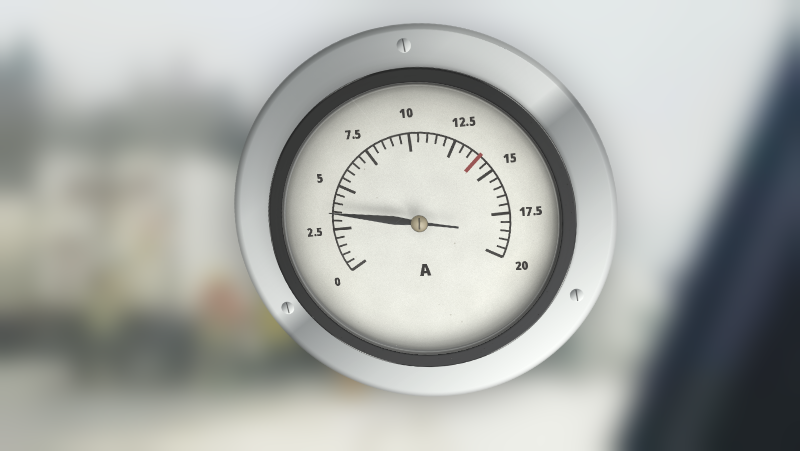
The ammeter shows A 3.5
